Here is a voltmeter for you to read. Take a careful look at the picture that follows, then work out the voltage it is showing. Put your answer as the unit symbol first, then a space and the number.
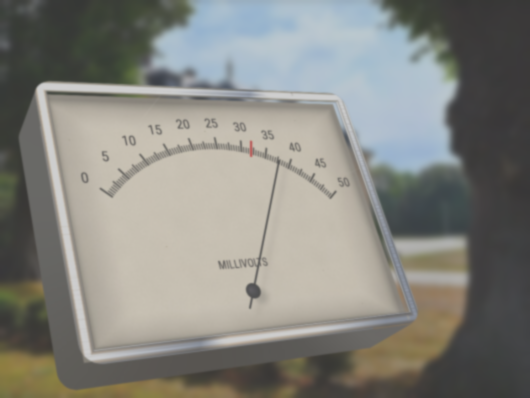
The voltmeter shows mV 37.5
